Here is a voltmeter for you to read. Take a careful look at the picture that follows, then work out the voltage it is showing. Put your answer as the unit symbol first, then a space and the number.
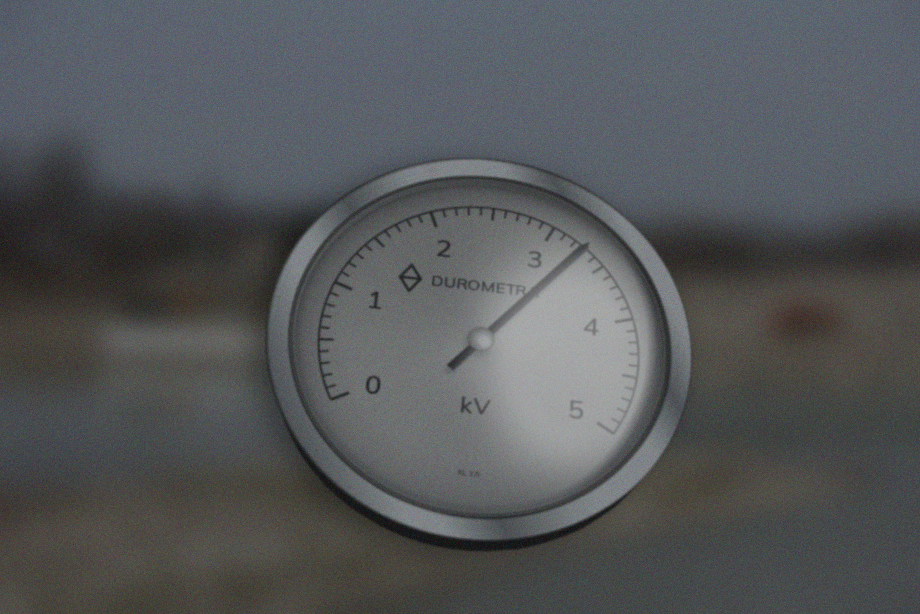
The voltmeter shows kV 3.3
